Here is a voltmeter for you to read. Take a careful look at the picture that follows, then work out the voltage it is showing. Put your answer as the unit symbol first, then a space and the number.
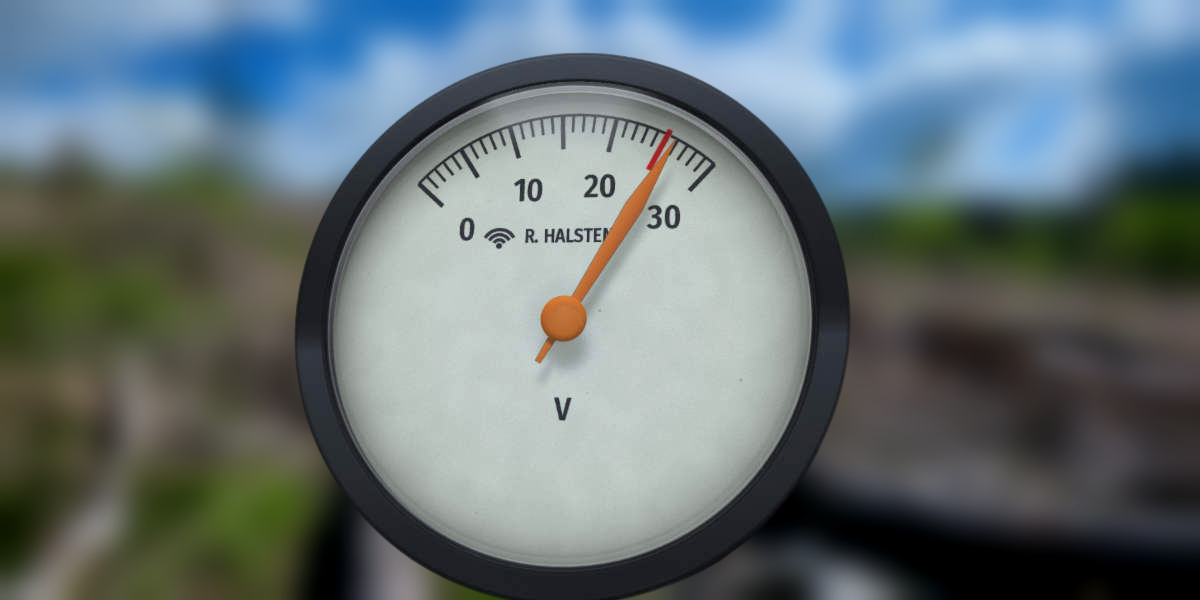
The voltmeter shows V 26
